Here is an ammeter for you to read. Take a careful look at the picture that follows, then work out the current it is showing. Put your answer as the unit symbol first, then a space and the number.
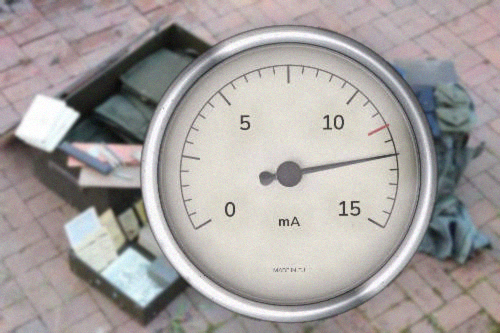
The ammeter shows mA 12.5
